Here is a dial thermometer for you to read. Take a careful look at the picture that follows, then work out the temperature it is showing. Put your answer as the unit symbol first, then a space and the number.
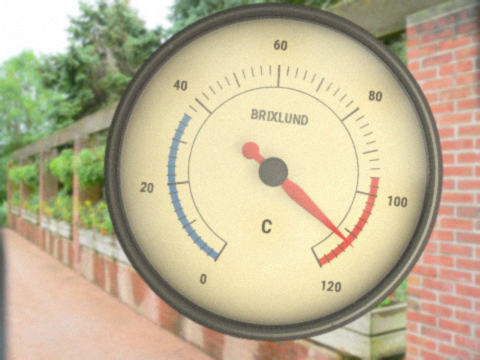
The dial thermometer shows °C 112
